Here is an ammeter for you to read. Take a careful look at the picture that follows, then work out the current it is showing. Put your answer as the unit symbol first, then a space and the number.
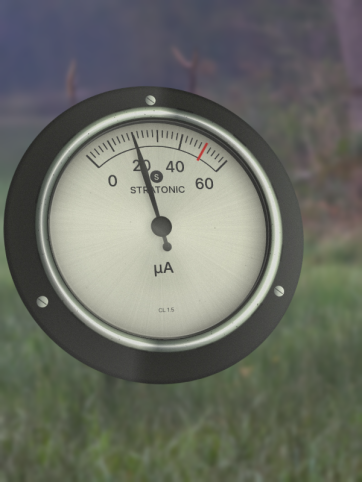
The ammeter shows µA 20
